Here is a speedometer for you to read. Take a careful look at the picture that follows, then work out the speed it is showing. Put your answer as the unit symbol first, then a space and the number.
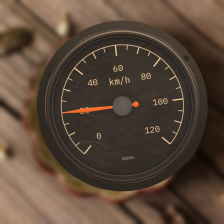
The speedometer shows km/h 20
